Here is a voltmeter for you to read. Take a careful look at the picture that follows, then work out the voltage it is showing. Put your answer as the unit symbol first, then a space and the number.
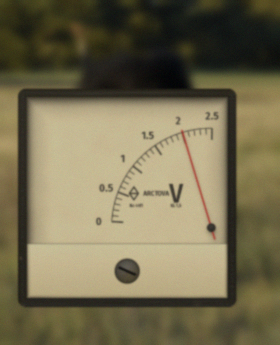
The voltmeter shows V 2
